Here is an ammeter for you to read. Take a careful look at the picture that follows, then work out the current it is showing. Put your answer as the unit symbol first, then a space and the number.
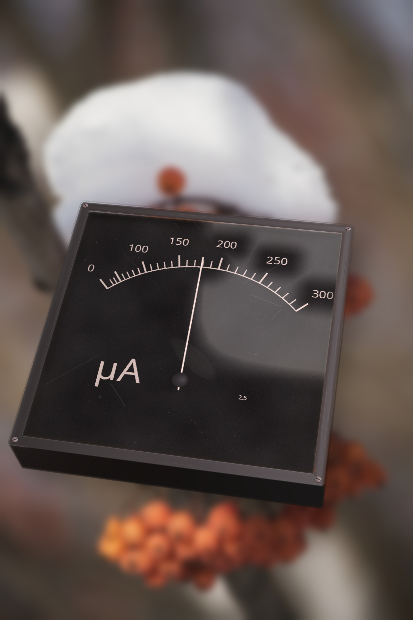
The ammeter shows µA 180
